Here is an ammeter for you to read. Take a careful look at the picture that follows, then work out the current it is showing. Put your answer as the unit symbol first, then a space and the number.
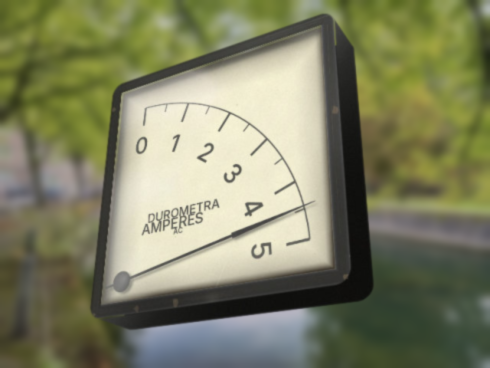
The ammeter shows A 4.5
